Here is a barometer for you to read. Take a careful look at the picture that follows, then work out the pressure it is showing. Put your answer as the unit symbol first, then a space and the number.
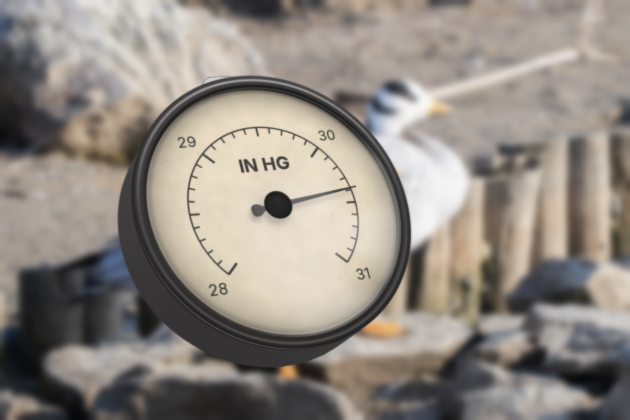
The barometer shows inHg 30.4
